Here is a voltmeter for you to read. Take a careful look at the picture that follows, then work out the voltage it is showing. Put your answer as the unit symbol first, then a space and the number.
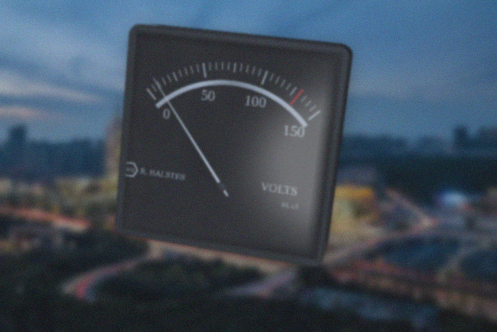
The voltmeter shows V 10
